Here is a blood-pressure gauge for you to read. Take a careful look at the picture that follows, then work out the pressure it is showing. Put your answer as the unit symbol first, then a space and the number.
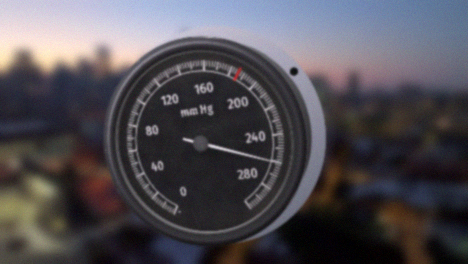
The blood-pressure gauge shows mmHg 260
